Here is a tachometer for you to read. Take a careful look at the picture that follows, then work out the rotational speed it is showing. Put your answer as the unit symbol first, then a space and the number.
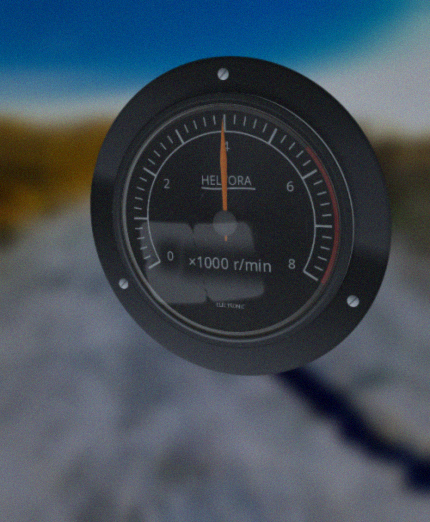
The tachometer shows rpm 4000
